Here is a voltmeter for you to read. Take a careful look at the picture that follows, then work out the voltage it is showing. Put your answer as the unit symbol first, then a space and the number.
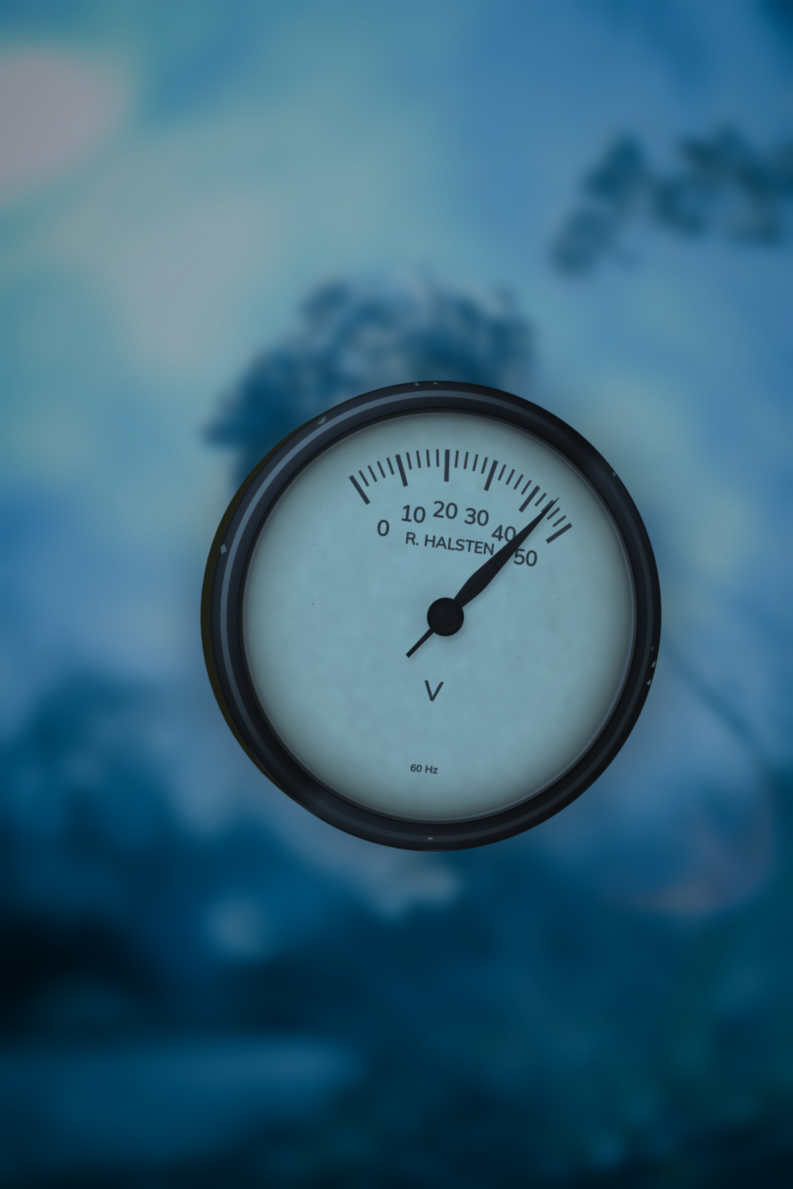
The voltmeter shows V 44
